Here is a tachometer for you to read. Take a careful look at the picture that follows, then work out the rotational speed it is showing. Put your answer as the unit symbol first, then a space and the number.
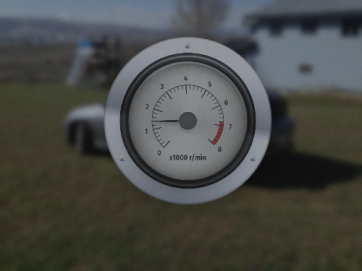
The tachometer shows rpm 1400
